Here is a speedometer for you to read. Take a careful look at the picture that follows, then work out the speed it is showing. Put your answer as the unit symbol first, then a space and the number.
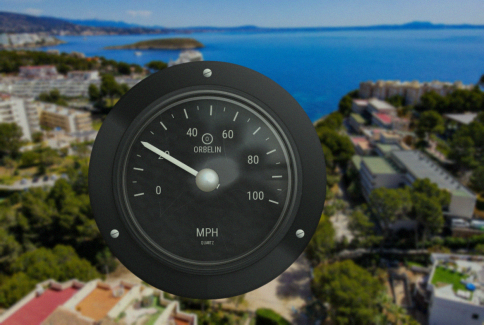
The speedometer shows mph 20
